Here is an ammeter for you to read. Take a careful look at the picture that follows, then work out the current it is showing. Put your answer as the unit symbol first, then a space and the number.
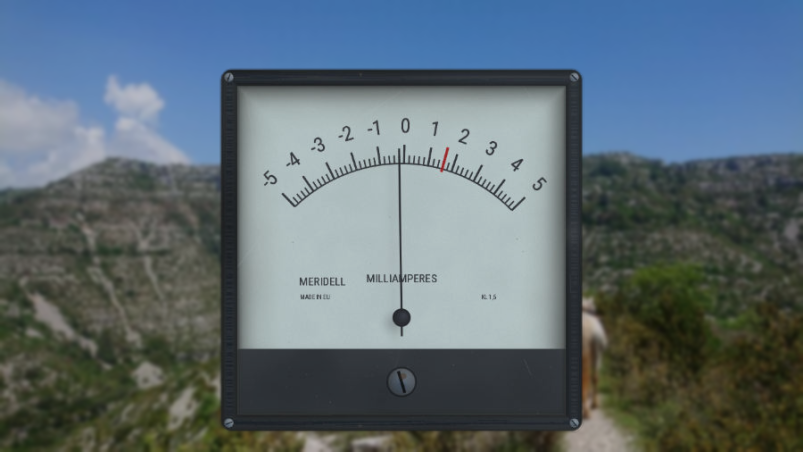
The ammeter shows mA -0.2
